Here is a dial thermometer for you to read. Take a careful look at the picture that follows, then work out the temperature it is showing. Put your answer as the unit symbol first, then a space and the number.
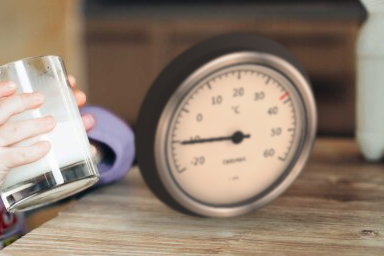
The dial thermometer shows °C -10
